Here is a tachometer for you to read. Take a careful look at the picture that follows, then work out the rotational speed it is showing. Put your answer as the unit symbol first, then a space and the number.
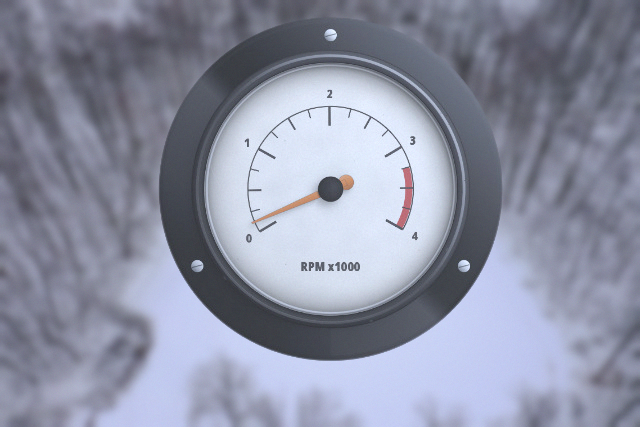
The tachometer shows rpm 125
